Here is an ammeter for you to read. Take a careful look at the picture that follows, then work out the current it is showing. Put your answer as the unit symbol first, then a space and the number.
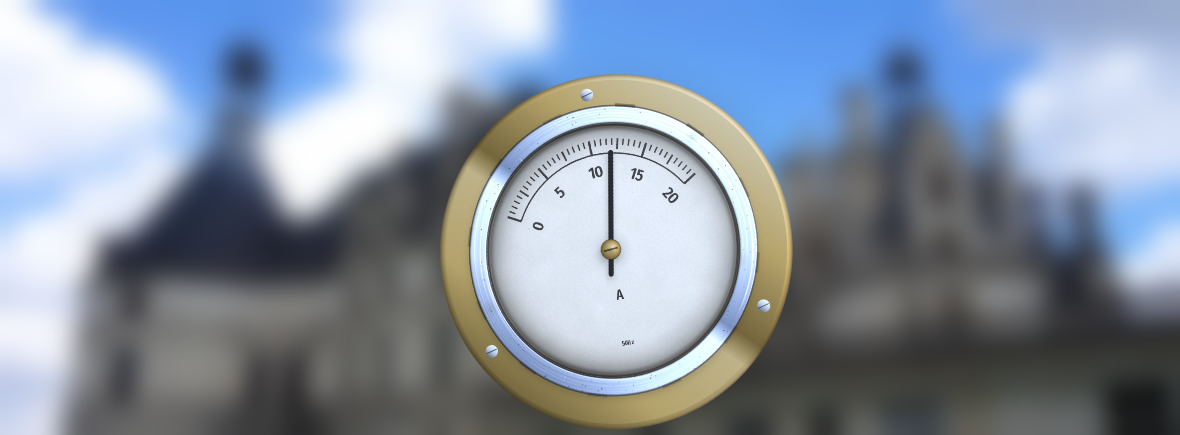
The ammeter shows A 12
